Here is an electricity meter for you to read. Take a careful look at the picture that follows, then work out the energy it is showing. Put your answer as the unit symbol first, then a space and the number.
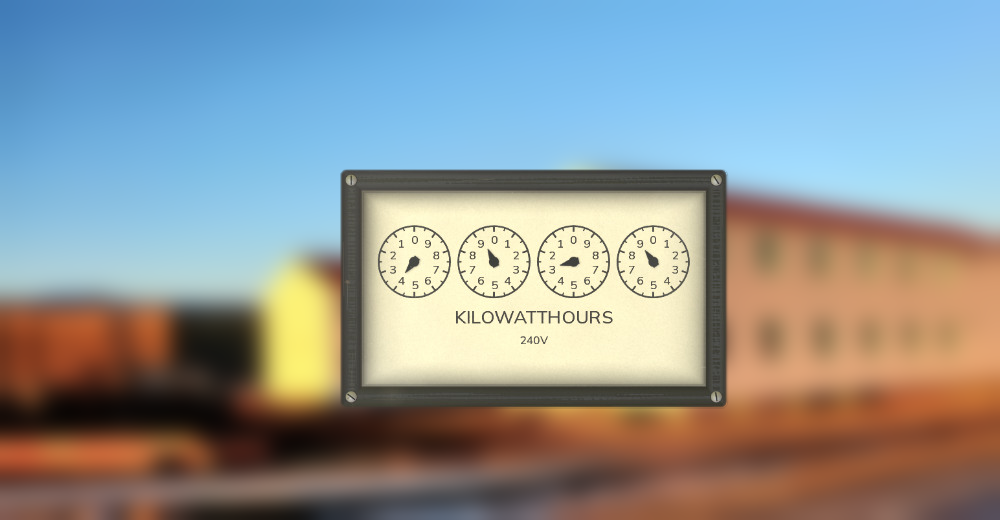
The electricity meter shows kWh 3929
